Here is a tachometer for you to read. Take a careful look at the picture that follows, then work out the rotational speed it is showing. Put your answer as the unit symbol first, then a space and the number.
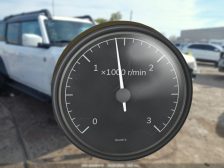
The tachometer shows rpm 1400
